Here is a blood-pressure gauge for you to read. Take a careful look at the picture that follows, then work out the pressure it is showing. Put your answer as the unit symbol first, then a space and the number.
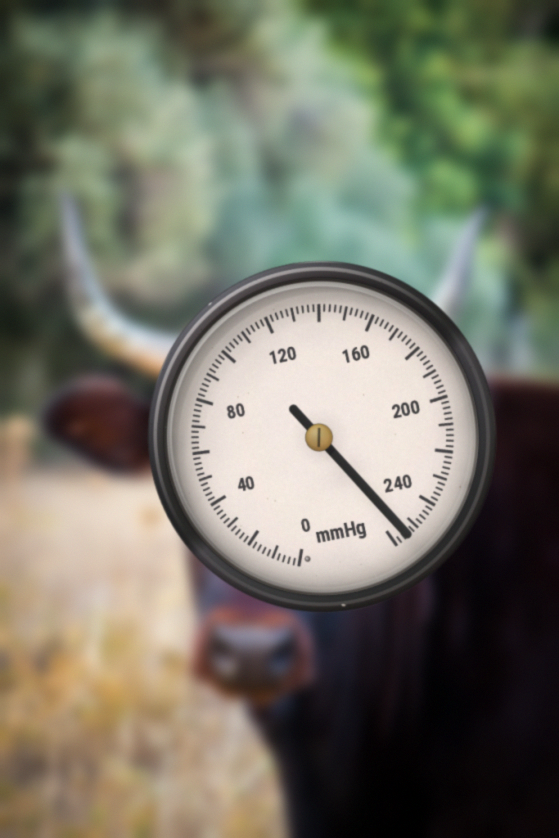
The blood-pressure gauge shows mmHg 254
